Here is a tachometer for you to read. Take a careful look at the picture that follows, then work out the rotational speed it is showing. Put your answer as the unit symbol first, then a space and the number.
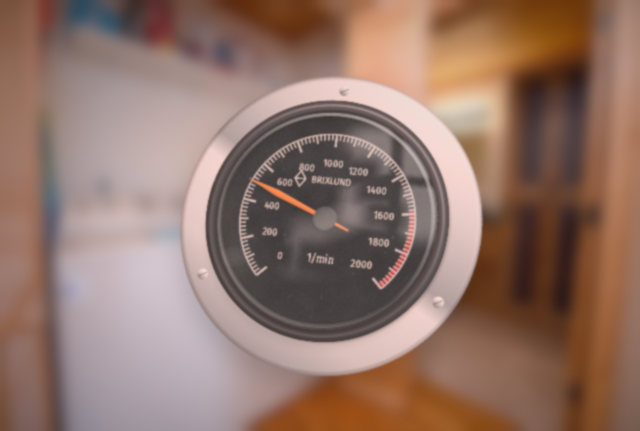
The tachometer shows rpm 500
